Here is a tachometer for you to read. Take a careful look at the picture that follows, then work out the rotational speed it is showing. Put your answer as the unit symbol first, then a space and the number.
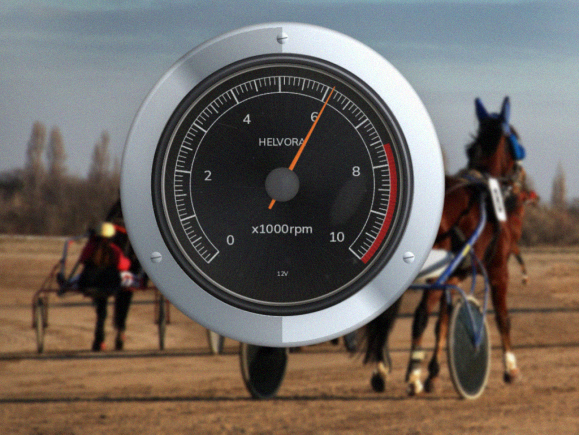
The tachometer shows rpm 6100
